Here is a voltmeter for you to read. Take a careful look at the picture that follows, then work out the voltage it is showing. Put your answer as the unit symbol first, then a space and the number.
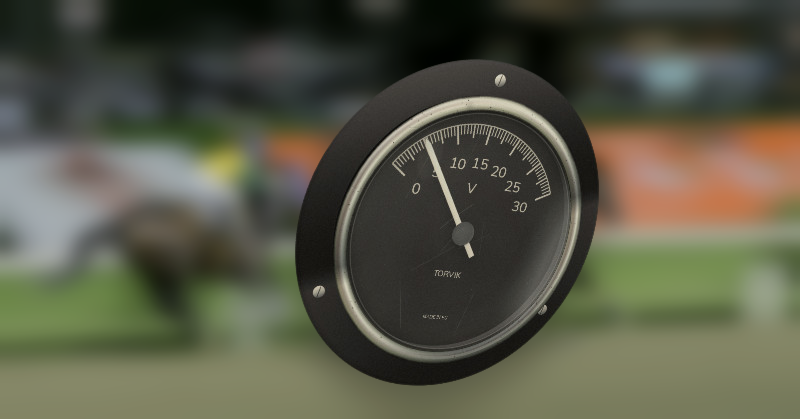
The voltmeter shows V 5
